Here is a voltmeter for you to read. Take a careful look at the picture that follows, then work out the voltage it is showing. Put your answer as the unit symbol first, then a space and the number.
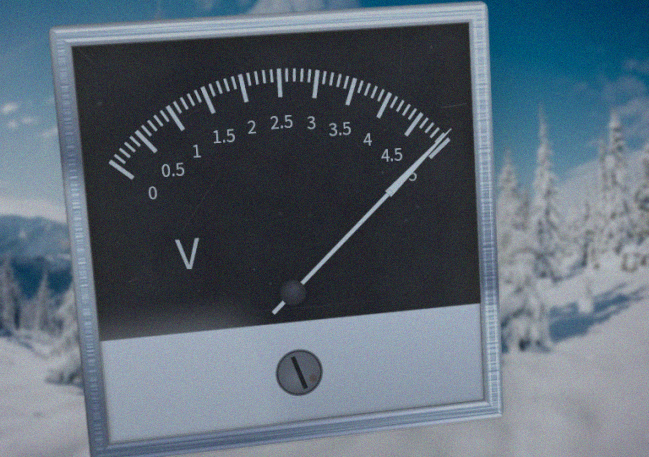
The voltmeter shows V 4.9
